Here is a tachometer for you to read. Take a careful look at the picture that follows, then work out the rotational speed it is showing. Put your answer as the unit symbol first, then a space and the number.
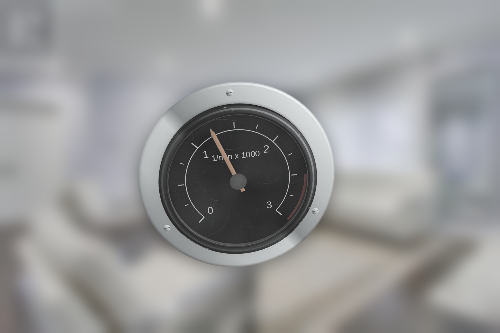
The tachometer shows rpm 1250
